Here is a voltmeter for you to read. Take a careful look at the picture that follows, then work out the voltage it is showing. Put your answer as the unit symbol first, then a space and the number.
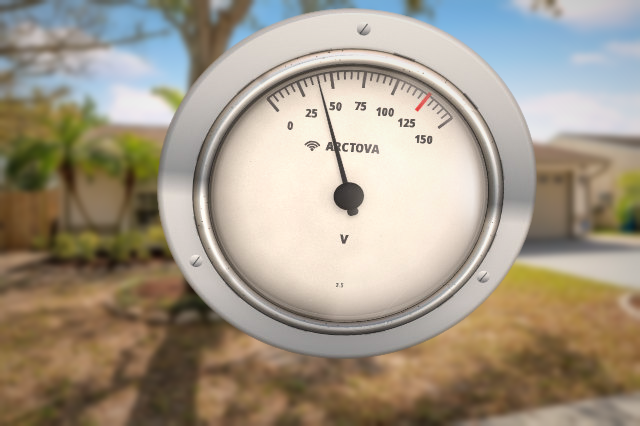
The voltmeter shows V 40
